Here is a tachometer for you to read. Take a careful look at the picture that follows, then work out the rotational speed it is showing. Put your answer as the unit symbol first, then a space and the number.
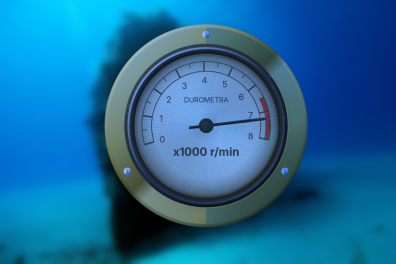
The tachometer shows rpm 7250
